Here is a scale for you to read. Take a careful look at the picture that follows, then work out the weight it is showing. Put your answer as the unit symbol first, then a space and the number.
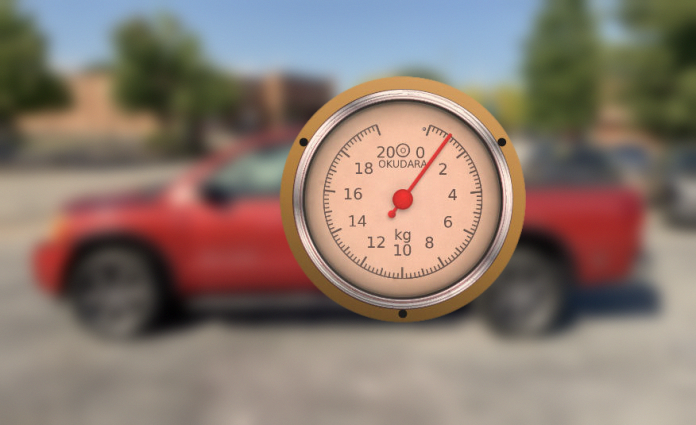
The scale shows kg 1
